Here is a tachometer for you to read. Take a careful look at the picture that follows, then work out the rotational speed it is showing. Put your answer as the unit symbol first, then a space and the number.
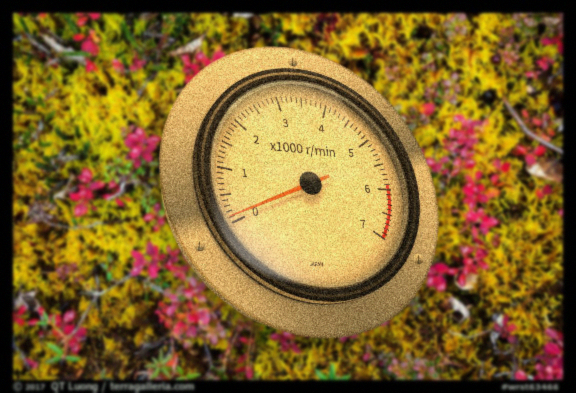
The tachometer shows rpm 100
